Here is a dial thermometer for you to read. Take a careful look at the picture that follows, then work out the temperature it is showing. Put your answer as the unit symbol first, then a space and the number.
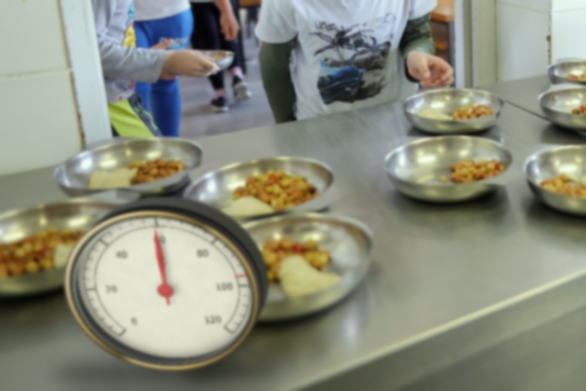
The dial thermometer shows °C 60
